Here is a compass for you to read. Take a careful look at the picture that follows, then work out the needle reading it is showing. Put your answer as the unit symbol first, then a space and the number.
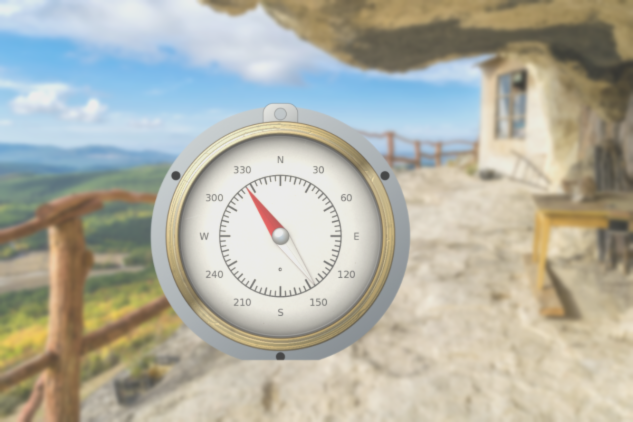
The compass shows ° 325
